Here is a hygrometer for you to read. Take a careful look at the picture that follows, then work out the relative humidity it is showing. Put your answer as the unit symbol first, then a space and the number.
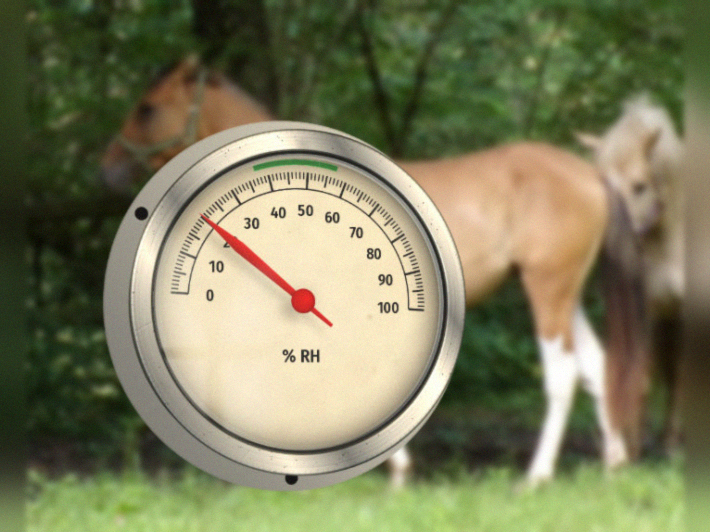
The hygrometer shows % 20
